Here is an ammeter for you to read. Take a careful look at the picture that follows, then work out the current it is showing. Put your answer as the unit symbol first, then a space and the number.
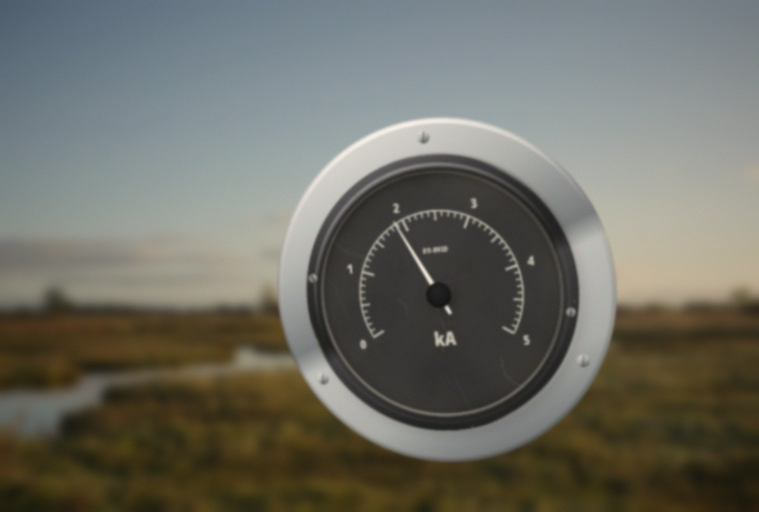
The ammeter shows kA 1.9
